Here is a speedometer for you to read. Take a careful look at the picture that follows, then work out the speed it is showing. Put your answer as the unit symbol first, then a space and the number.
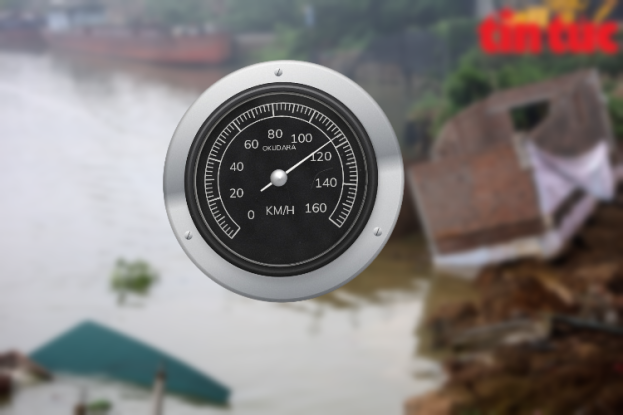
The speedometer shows km/h 116
